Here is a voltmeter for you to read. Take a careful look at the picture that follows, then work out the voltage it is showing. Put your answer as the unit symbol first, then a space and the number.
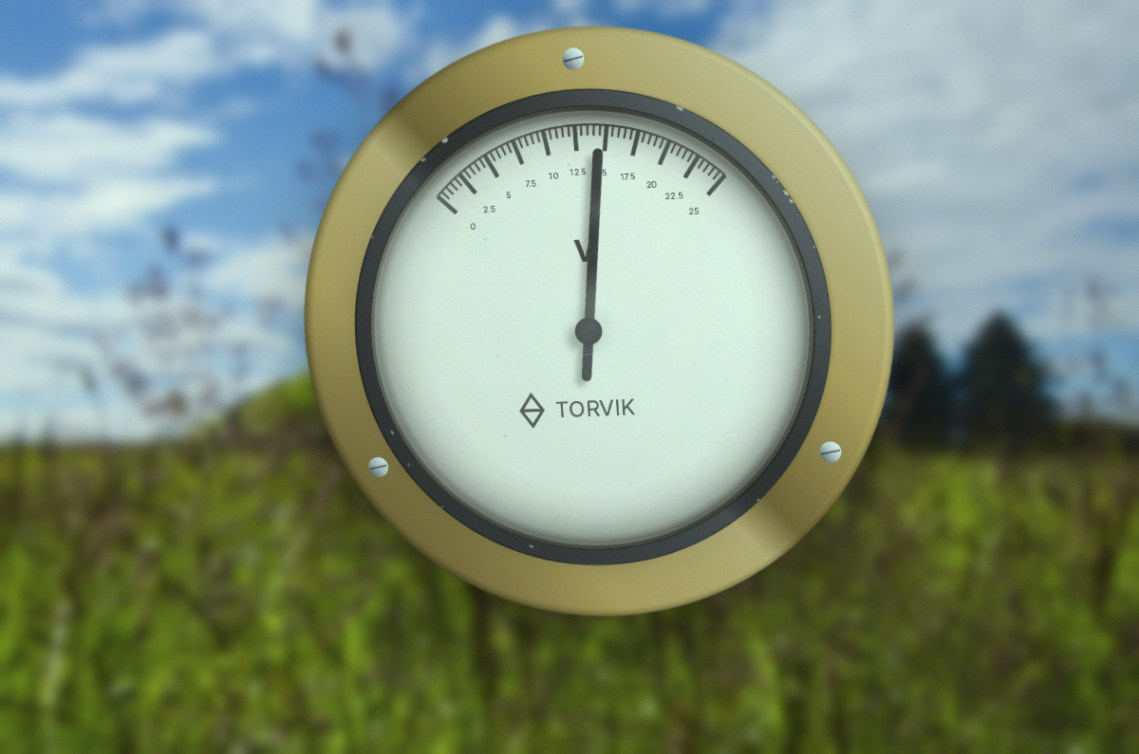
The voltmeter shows V 14.5
